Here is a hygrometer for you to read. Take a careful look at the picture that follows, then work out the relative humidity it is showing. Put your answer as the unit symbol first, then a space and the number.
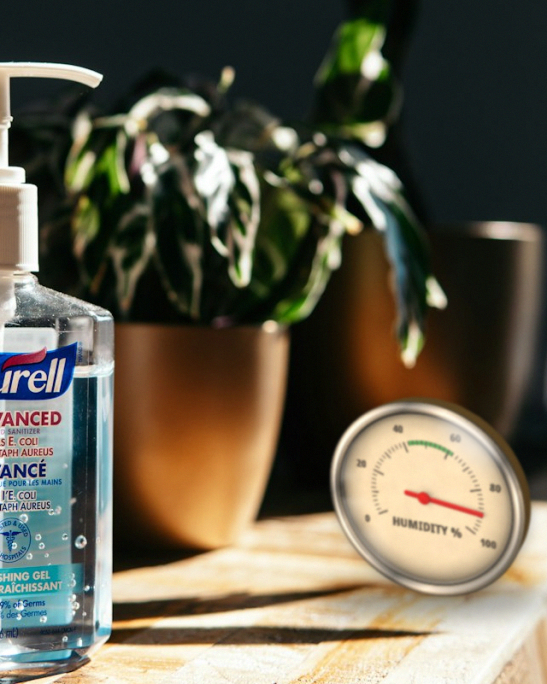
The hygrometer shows % 90
